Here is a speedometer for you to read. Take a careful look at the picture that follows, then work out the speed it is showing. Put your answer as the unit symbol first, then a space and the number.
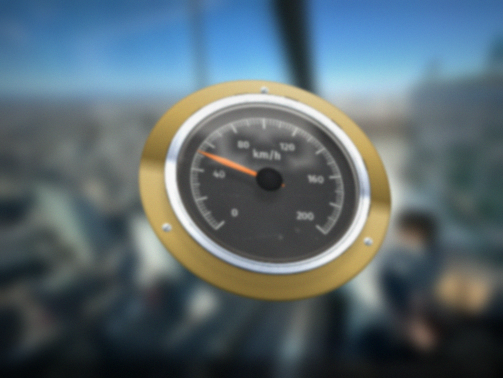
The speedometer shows km/h 50
